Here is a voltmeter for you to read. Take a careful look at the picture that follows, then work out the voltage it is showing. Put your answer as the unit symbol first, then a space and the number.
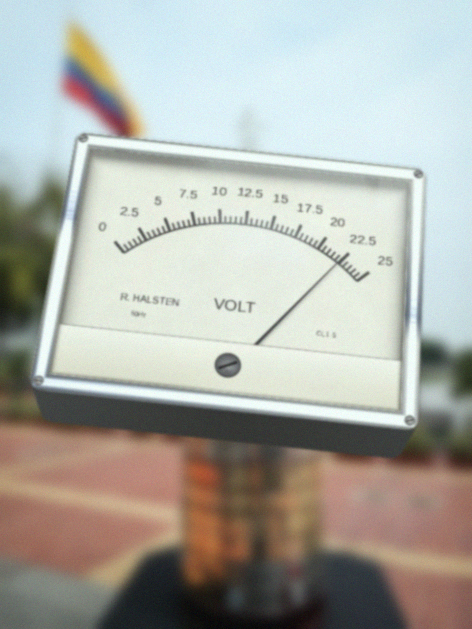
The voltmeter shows V 22.5
